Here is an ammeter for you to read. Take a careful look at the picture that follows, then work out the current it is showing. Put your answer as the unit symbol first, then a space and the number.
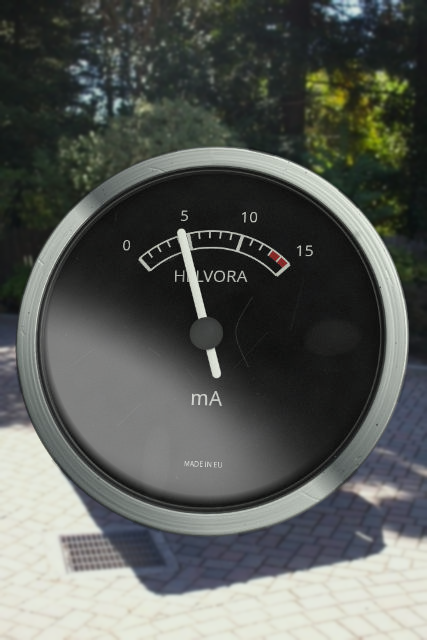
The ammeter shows mA 4.5
